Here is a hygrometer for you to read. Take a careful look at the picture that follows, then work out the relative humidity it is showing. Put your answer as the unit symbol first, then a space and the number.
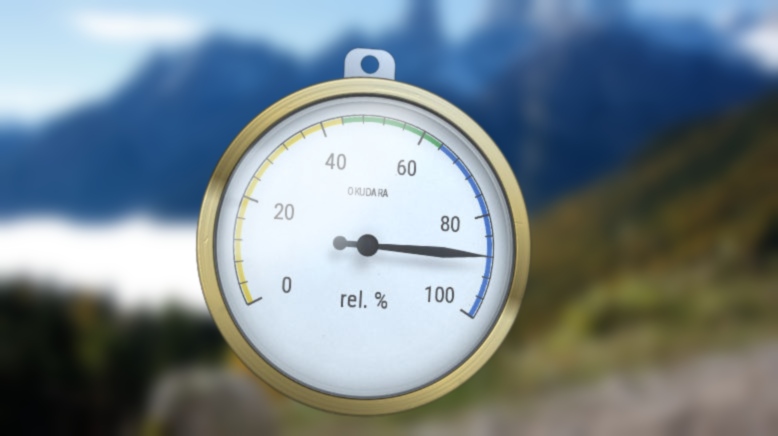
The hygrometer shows % 88
